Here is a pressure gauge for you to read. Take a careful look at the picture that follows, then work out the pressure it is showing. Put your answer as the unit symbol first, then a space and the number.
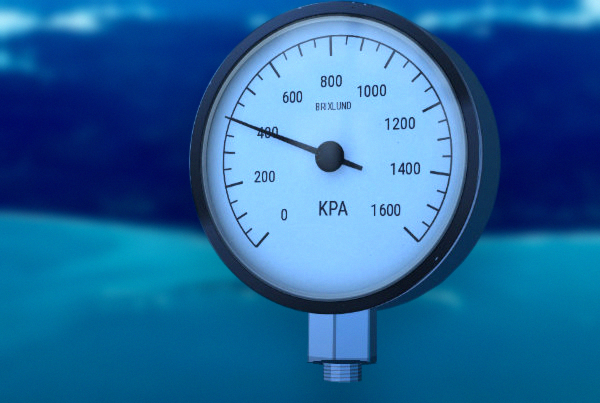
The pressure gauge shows kPa 400
